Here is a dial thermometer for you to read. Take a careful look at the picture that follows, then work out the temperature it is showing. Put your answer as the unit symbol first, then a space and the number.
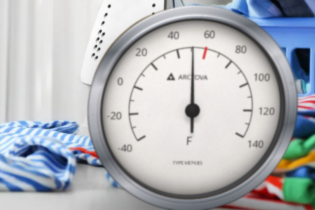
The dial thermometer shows °F 50
